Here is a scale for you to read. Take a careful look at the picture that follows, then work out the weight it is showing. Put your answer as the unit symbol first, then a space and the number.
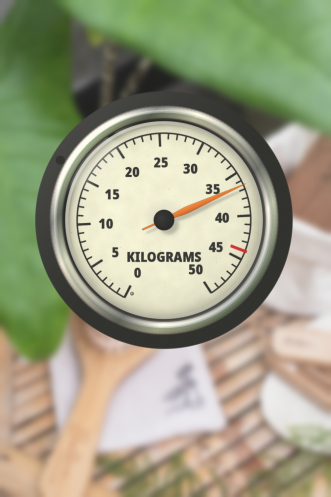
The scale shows kg 36.5
